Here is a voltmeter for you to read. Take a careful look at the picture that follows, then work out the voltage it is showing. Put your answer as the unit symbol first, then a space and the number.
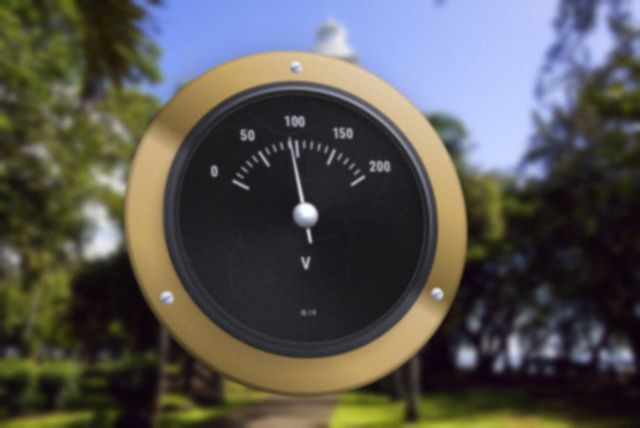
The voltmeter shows V 90
